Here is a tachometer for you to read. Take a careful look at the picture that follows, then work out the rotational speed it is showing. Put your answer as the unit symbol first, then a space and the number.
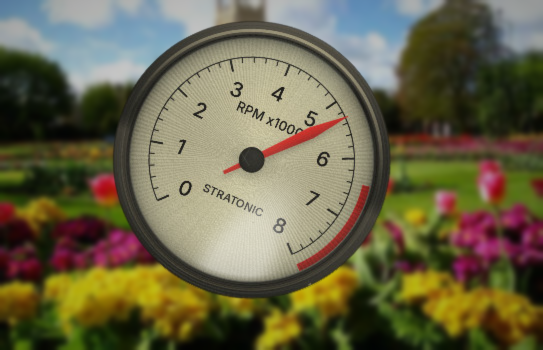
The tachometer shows rpm 5300
